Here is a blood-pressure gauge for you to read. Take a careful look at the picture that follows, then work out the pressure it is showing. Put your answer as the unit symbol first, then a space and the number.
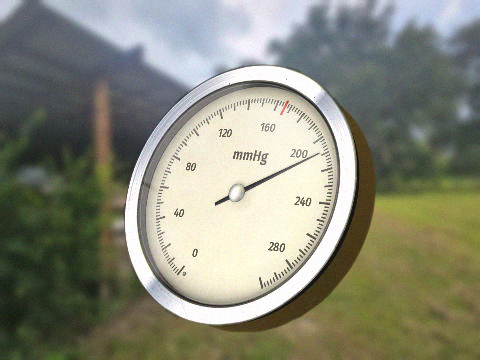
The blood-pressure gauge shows mmHg 210
